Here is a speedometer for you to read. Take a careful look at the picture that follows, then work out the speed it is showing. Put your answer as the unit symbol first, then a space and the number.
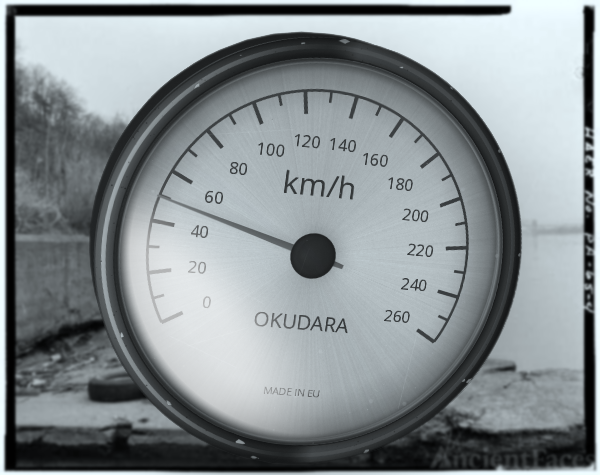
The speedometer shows km/h 50
